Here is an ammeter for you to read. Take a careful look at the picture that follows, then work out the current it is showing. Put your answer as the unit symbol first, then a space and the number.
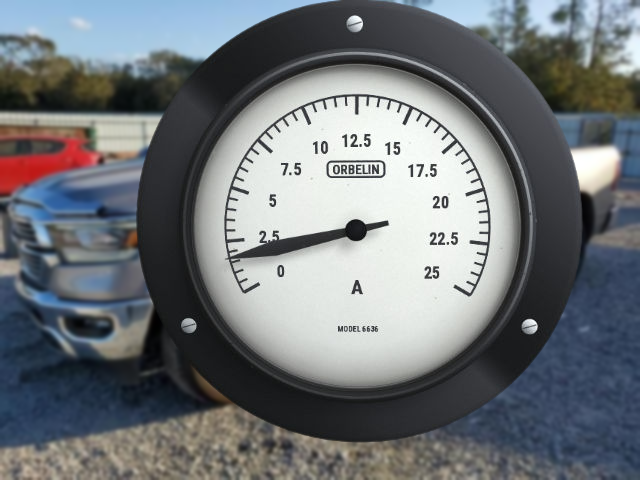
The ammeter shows A 1.75
